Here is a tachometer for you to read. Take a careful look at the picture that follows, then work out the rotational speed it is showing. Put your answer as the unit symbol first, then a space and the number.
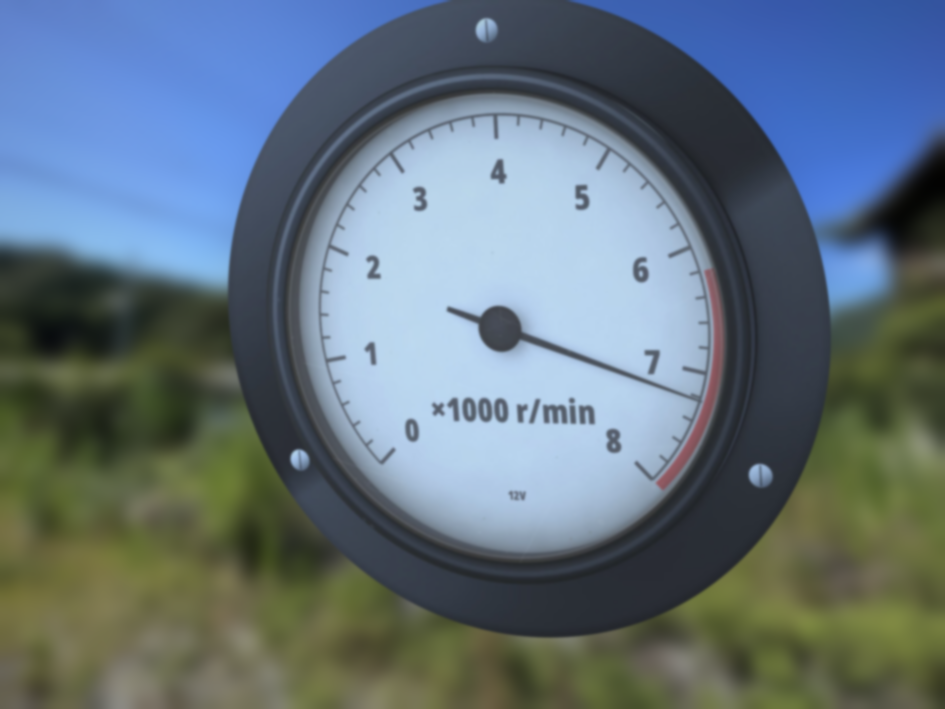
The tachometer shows rpm 7200
